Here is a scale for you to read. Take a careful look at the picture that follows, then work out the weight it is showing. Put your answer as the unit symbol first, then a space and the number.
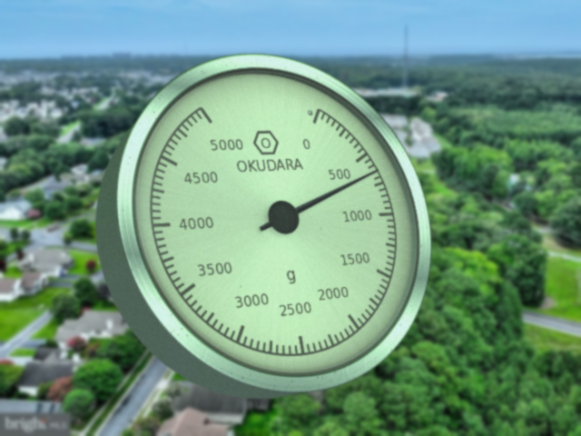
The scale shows g 650
